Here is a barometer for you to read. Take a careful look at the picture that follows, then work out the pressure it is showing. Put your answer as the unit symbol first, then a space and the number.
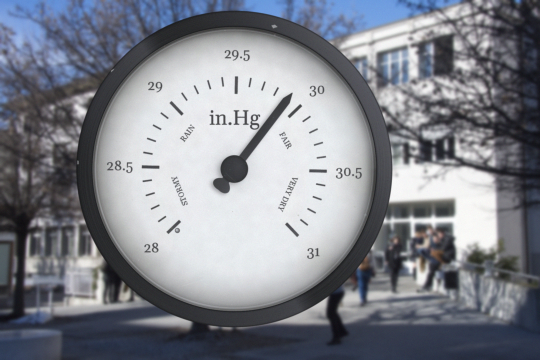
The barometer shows inHg 29.9
